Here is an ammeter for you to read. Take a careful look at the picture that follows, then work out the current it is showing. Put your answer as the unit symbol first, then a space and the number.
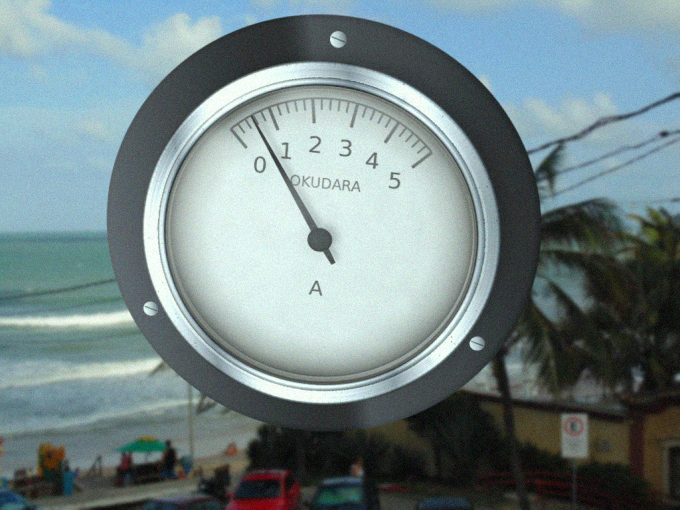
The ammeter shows A 0.6
